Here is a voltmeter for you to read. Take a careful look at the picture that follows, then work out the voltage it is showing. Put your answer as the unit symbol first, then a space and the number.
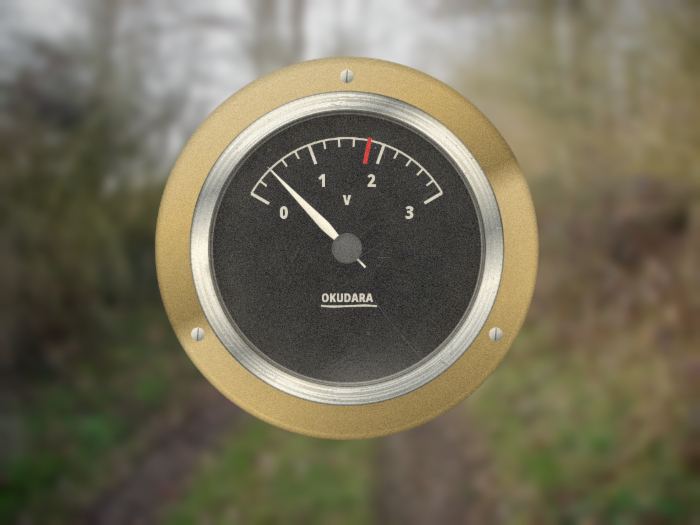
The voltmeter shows V 0.4
